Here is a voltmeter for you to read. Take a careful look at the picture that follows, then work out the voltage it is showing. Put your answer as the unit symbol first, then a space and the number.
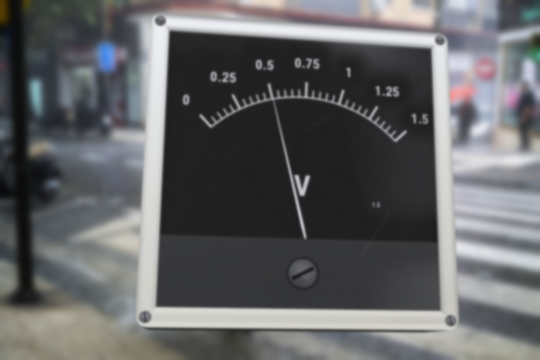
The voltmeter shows V 0.5
